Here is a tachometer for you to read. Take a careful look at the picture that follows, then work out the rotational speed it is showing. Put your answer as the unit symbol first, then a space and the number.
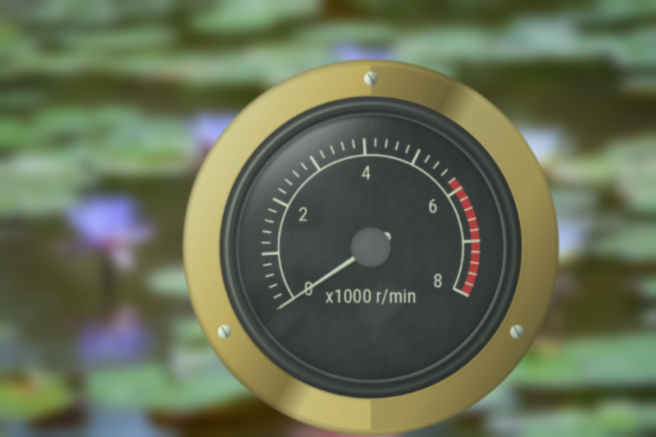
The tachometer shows rpm 0
